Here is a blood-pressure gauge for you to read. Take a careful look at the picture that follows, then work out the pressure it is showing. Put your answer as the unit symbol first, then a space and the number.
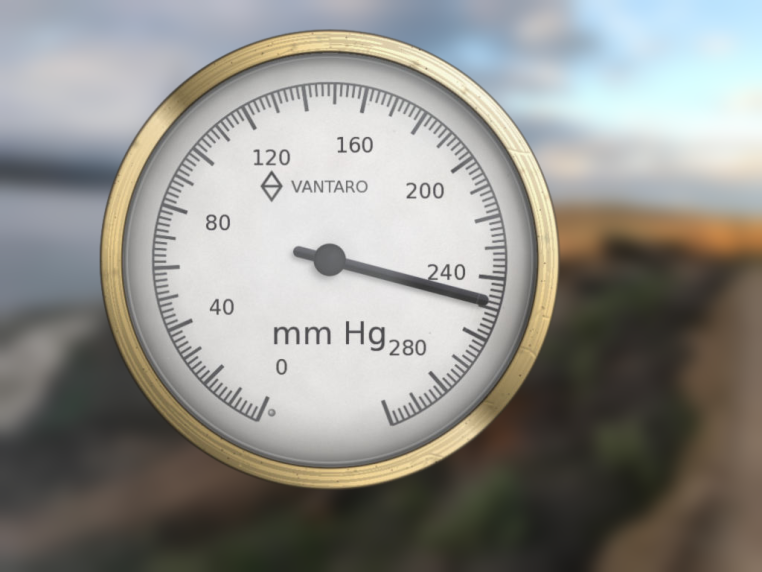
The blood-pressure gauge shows mmHg 248
